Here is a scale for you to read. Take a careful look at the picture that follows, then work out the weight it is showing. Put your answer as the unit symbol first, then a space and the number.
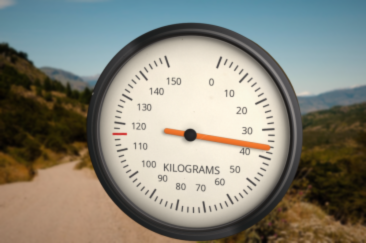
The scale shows kg 36
